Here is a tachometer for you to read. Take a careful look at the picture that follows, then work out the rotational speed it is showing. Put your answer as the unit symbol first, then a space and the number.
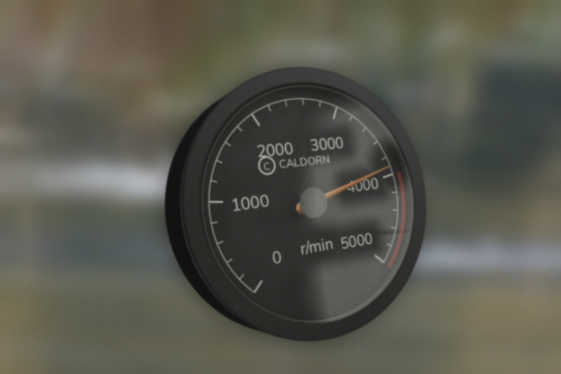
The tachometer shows rpm 3900
